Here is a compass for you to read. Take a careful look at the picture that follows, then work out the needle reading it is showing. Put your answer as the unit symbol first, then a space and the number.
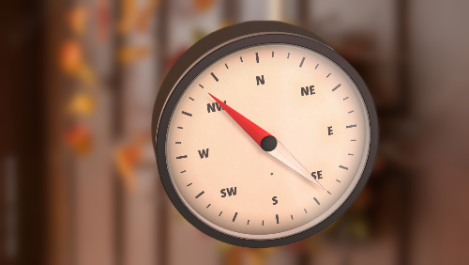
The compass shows ° 320
